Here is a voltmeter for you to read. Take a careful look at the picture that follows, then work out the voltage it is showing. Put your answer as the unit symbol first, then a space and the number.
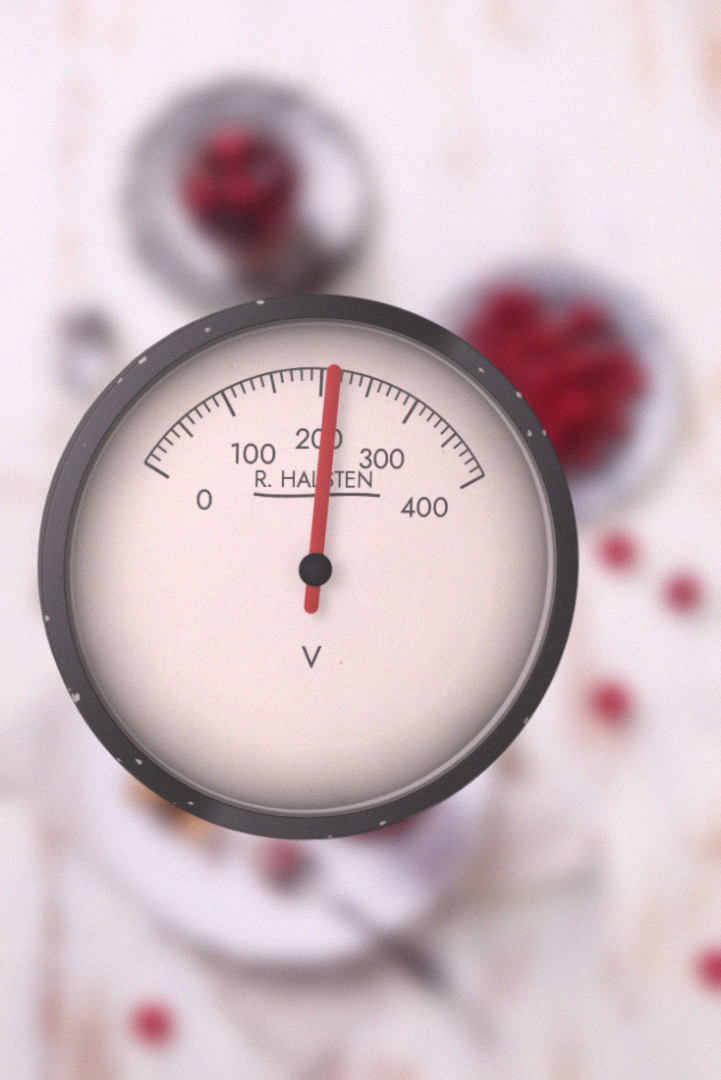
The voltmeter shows V 210
